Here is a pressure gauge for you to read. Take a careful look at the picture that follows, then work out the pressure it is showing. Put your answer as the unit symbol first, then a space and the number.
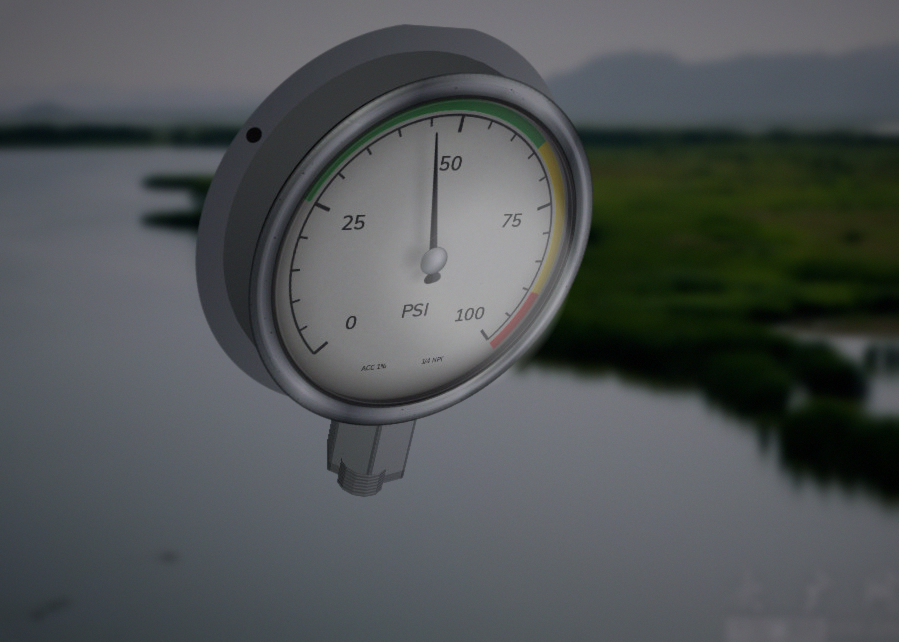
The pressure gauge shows psi 45
